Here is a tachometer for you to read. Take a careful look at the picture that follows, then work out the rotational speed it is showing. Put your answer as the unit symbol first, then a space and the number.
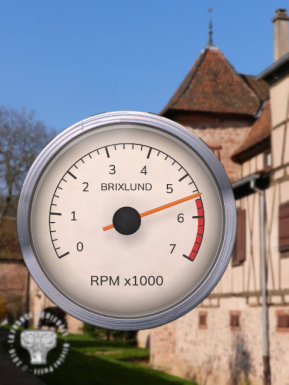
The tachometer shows rpm 5500
